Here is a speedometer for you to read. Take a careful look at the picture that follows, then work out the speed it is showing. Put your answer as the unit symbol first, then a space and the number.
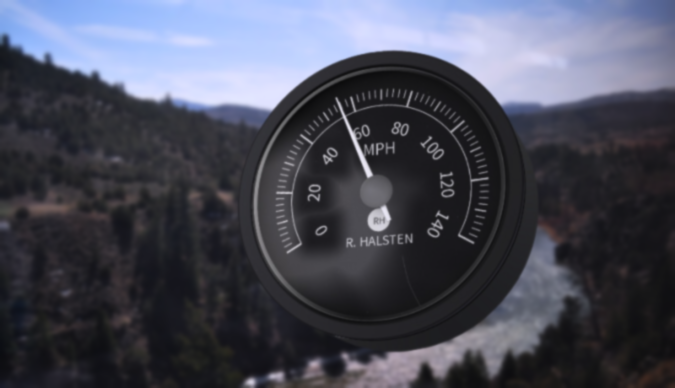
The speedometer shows mph 56
